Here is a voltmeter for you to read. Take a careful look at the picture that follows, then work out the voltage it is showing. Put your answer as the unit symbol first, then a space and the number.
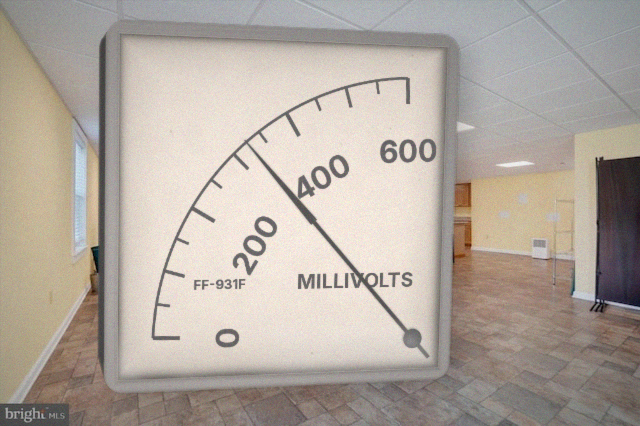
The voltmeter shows mV 325
